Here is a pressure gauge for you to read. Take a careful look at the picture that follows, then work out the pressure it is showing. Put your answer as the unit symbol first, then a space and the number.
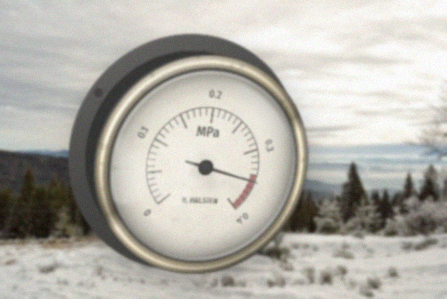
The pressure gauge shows MPa 0.35
